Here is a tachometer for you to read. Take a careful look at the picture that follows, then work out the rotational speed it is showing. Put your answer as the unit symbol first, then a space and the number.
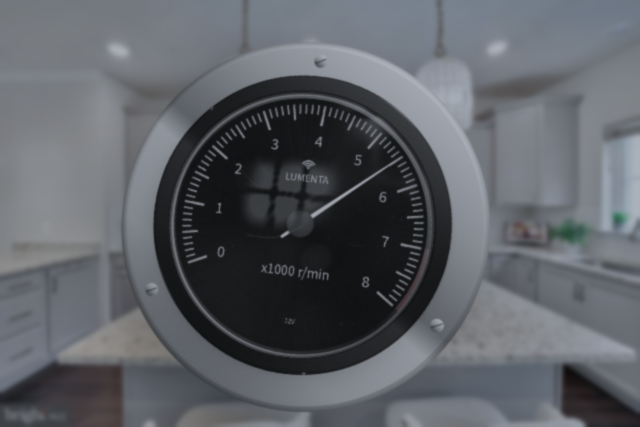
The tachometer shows rpm 5500
